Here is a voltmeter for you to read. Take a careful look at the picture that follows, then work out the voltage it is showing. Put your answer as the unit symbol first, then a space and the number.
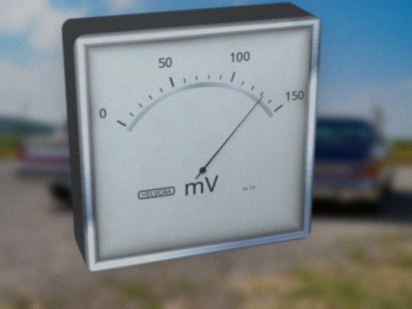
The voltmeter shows mV 130
